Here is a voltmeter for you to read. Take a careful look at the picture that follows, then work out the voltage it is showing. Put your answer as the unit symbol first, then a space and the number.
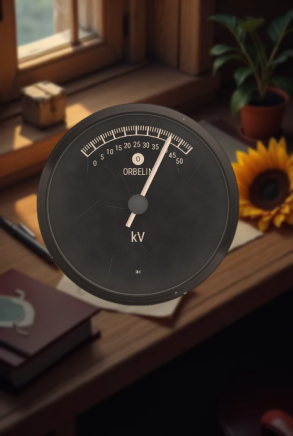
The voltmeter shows kV 40
